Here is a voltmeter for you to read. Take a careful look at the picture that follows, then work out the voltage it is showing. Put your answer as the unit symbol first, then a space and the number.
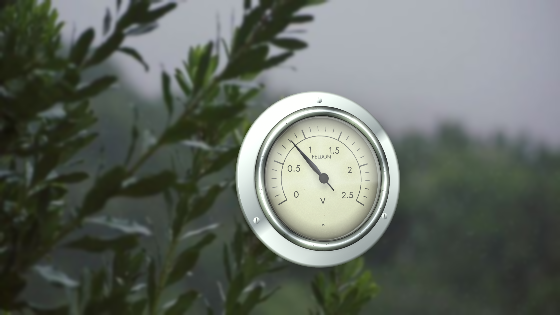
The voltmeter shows V 0.8
